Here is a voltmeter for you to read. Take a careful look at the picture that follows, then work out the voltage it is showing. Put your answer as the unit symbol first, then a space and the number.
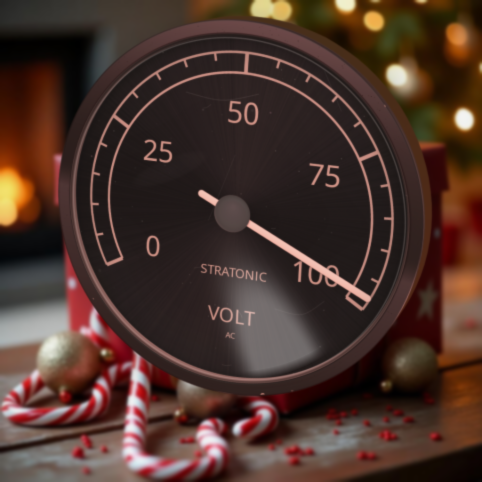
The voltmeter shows V 97.5
